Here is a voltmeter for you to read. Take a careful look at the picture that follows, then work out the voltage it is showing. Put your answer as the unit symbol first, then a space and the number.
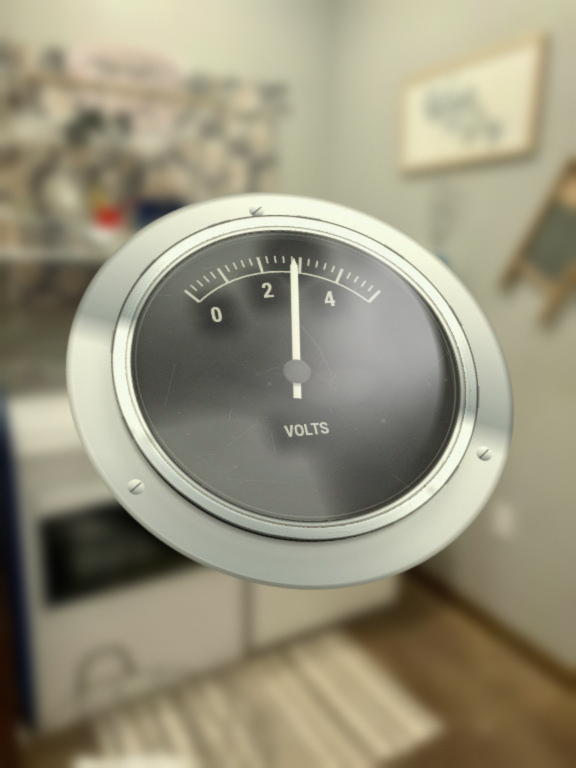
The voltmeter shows V 2.8
